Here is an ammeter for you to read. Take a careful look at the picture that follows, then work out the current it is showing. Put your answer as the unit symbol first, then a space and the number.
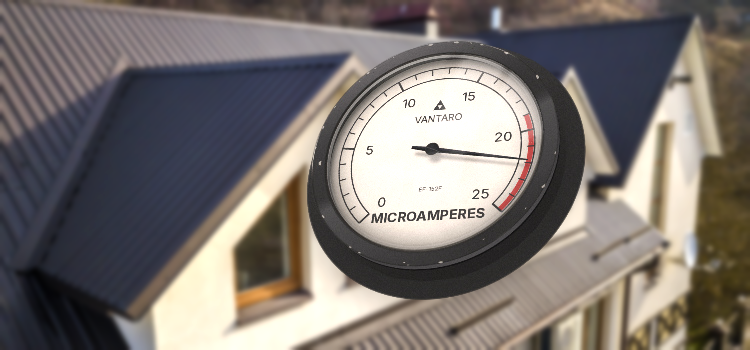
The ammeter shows µA 22
